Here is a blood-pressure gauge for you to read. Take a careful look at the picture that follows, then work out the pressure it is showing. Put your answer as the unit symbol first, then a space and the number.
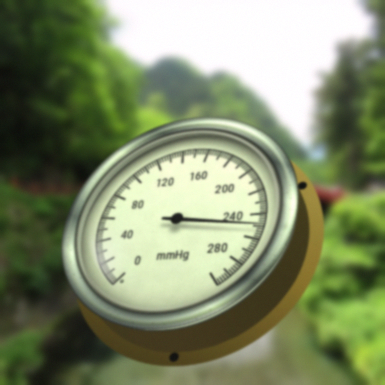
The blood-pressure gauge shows mmHg 250
